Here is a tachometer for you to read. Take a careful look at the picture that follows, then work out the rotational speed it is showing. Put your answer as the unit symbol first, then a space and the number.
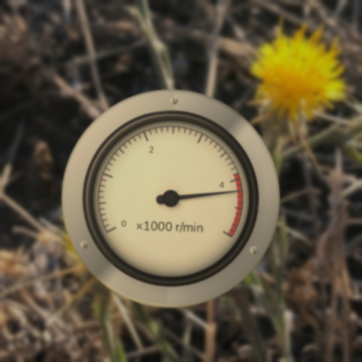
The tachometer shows rpm 4200
